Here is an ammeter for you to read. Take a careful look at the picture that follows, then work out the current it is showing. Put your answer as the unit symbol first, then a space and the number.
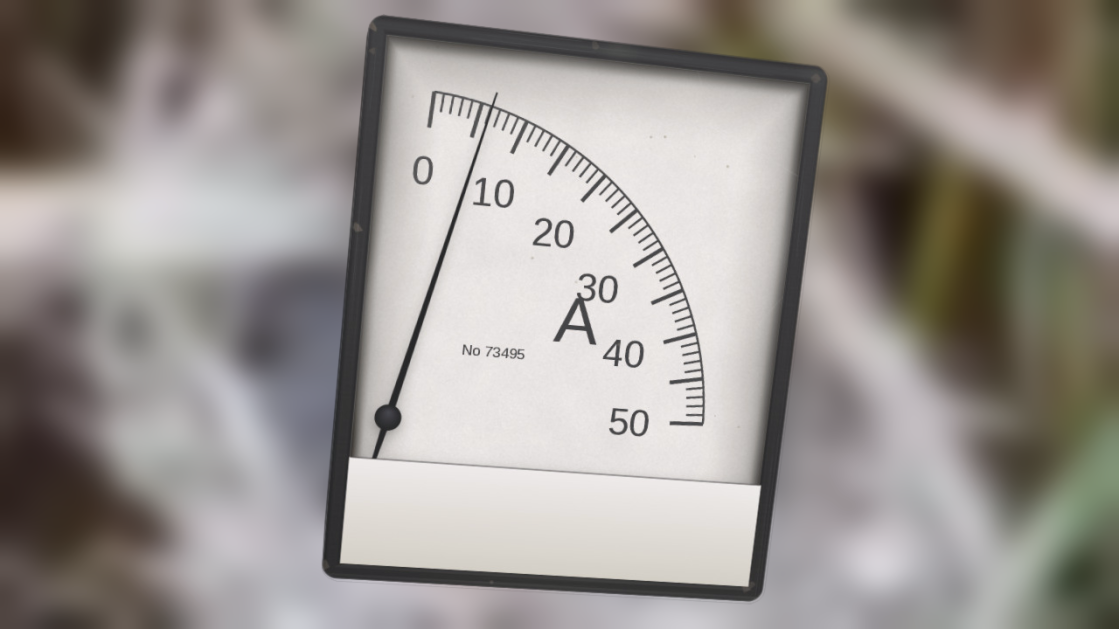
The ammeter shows A 6
